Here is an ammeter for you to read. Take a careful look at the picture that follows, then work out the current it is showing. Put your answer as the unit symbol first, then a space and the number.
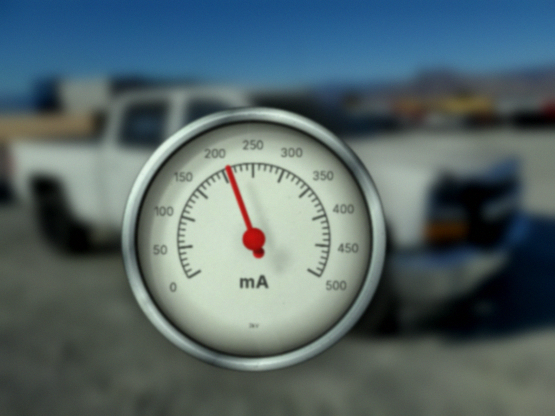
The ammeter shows mA 210
